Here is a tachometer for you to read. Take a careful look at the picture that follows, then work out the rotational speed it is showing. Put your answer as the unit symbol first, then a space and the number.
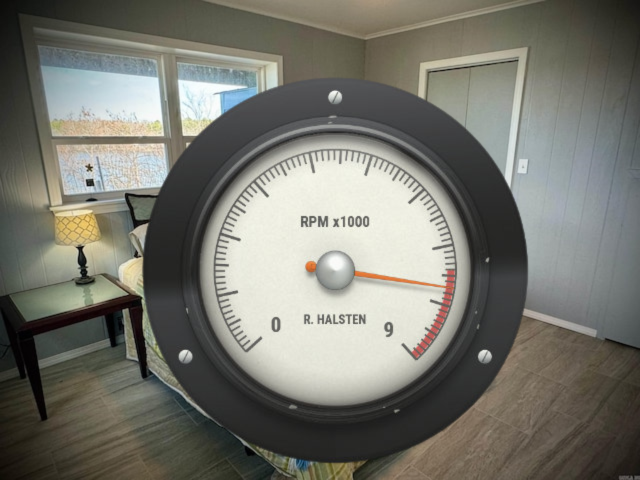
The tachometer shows rpm 7700
